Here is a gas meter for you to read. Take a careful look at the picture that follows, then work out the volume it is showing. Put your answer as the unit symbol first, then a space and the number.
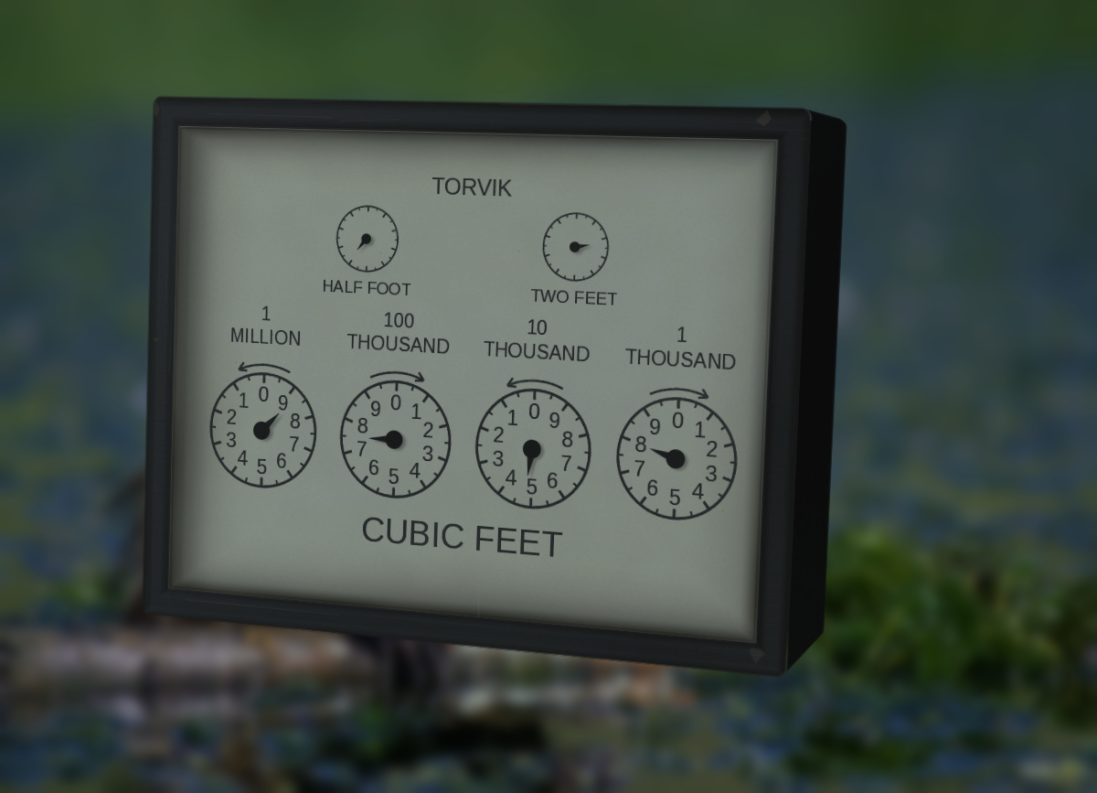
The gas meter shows ft³ 874800
